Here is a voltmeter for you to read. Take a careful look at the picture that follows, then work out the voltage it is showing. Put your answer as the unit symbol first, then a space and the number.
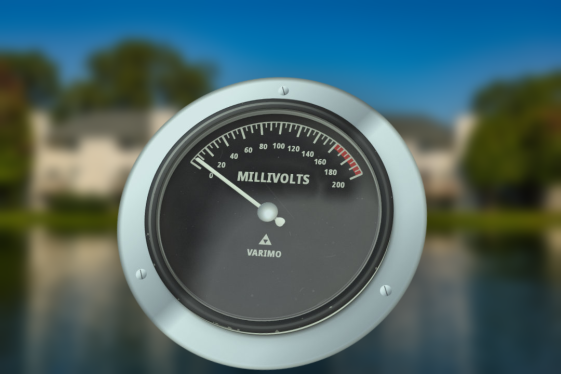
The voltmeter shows mV 5
